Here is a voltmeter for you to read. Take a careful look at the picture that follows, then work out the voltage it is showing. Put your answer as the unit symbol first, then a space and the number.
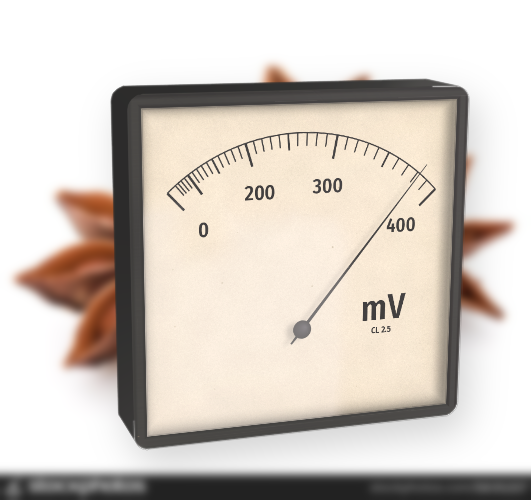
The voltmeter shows mV 380
